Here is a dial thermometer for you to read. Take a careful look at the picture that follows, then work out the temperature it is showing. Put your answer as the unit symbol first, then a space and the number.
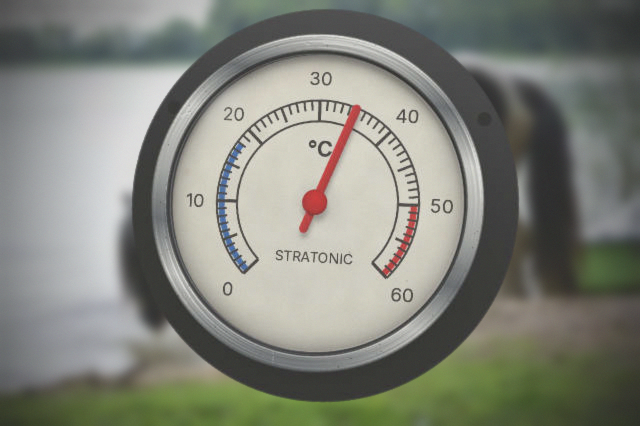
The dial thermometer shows °C 35
